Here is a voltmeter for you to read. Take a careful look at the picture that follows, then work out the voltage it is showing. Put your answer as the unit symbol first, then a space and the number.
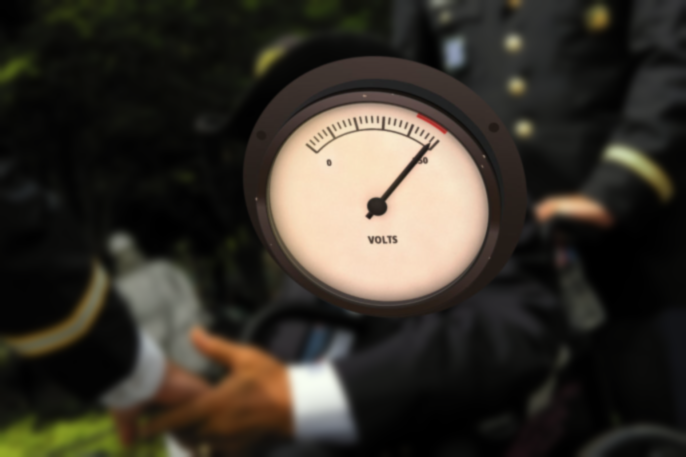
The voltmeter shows V 240
